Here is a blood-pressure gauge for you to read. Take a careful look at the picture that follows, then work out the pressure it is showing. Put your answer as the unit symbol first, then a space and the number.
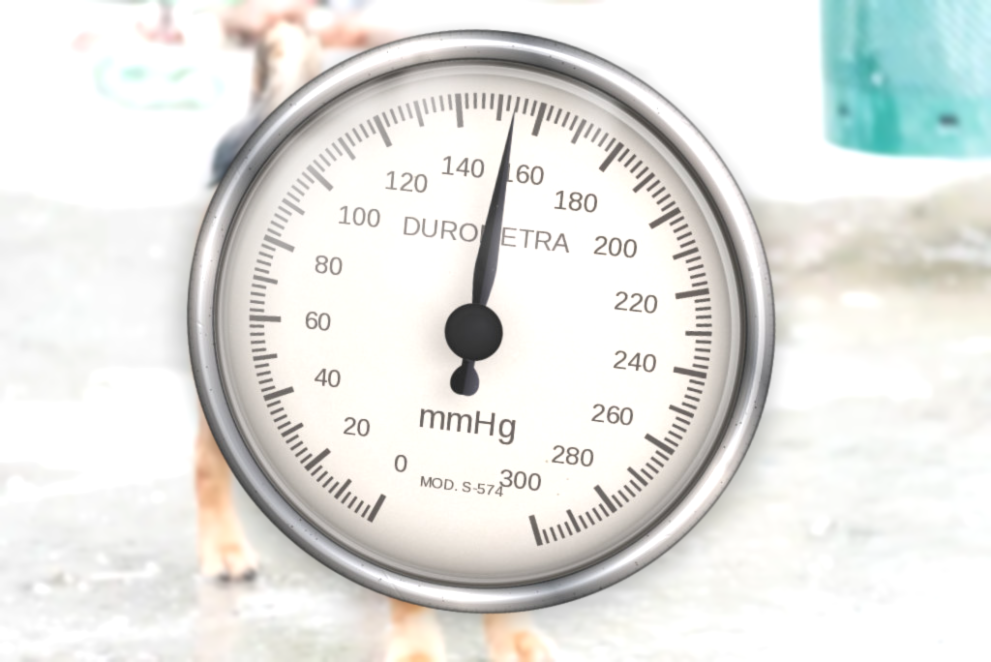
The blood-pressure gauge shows mmHg 154
